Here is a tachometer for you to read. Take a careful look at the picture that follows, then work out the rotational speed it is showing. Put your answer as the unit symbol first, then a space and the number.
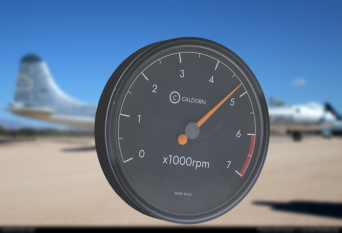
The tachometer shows rpm 4750
